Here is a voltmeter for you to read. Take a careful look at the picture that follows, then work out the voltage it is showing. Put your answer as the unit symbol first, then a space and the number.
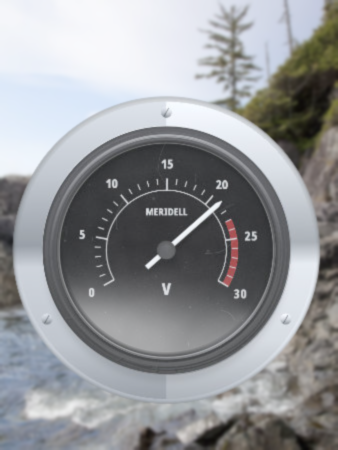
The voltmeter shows V 21
